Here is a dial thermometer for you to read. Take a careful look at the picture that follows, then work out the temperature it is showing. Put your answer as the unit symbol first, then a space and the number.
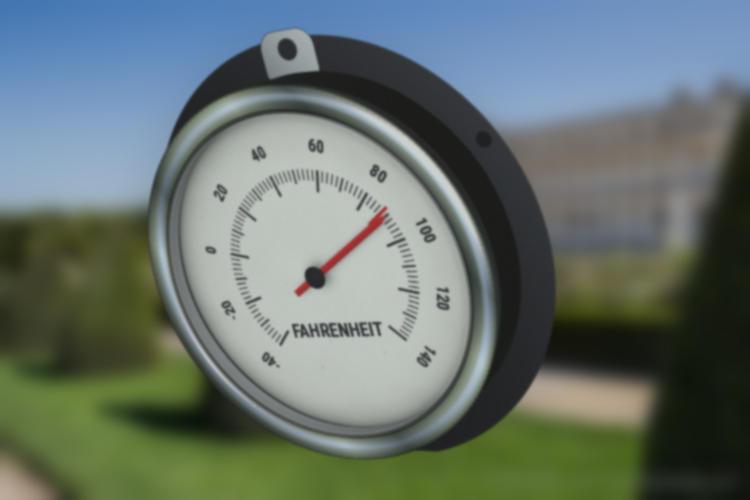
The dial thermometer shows °F 90
